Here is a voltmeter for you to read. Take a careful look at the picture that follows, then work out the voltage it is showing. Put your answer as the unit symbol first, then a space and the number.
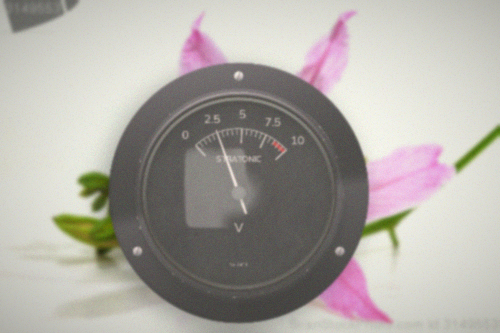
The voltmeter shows V 2.5
